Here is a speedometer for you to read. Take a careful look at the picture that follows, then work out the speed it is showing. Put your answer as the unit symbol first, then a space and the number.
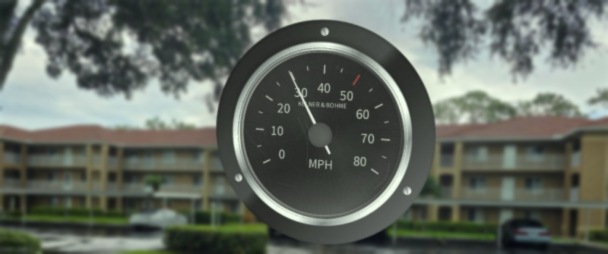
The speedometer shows mph 30
